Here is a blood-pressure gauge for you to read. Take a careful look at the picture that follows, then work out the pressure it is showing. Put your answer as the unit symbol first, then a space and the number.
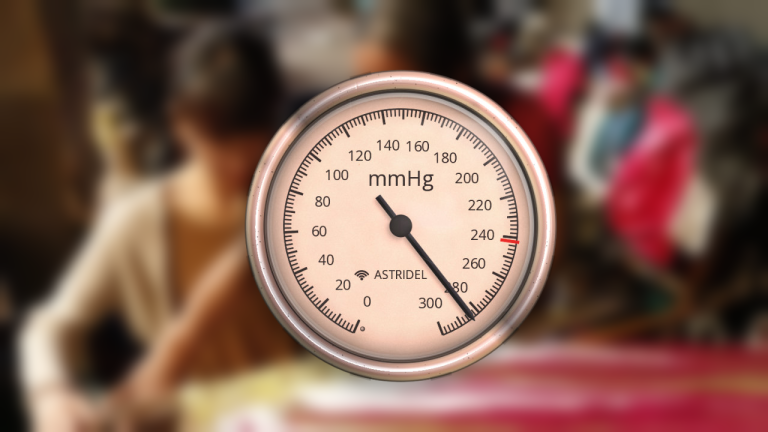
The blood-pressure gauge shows mmHg 284
